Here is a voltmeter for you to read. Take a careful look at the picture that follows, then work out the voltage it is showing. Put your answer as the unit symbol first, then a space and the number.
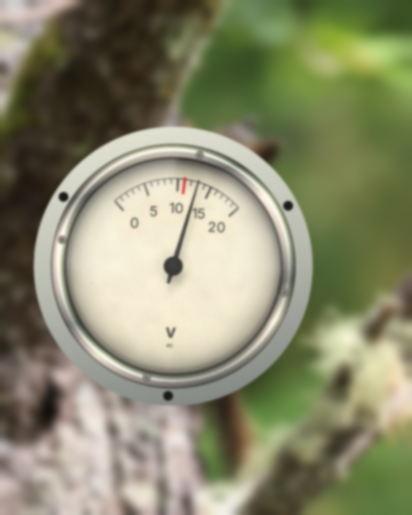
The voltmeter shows V 13
